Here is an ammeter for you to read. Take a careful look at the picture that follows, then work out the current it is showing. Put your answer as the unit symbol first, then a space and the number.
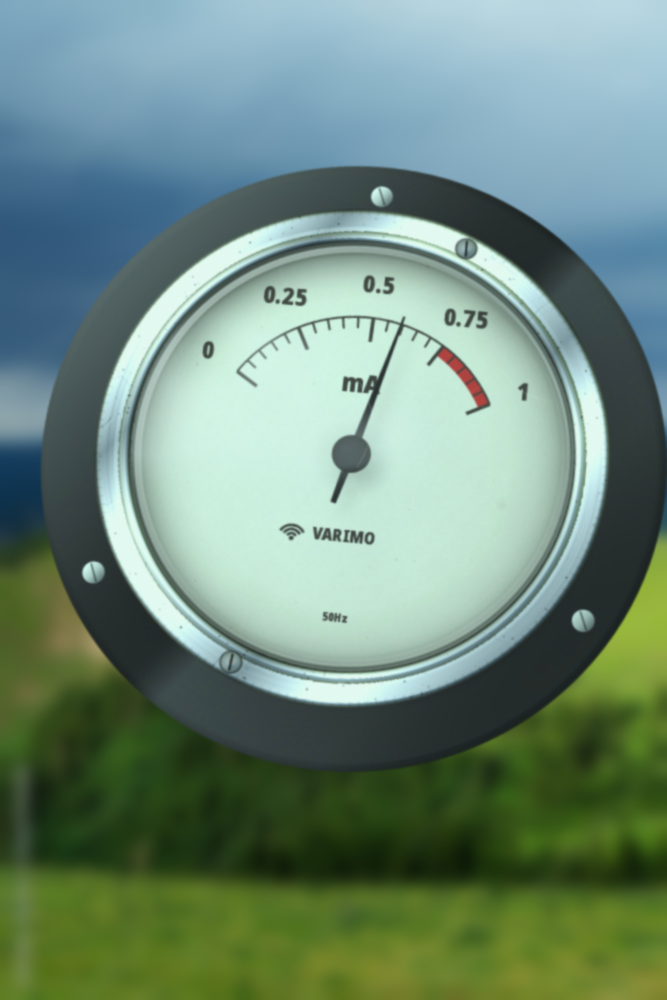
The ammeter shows mA 0.6
